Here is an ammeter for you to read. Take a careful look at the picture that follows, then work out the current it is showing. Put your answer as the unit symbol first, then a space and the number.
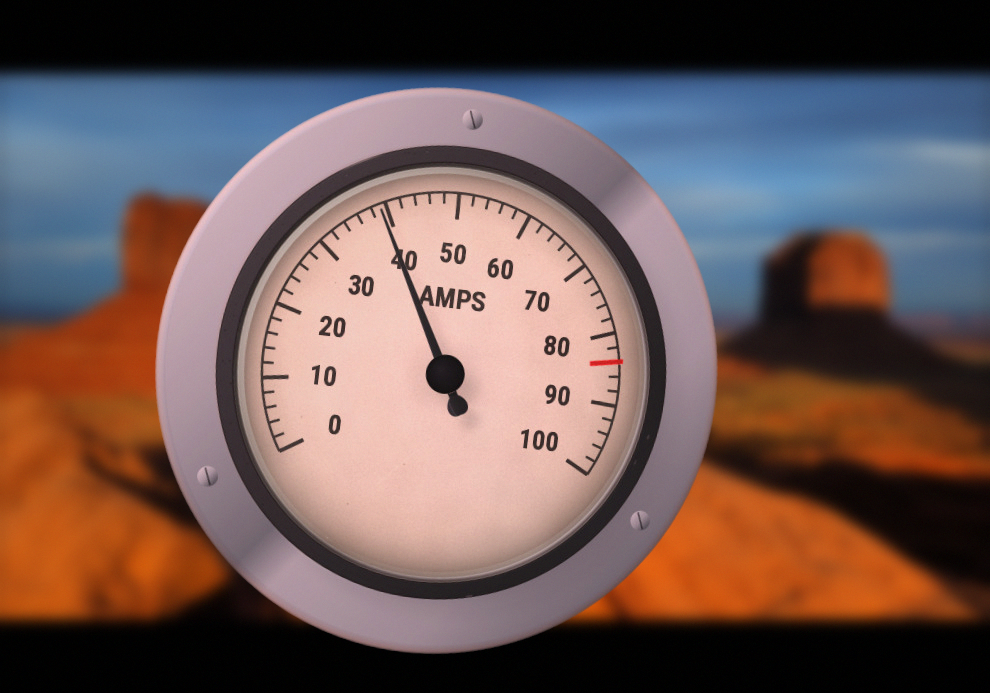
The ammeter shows A 39
